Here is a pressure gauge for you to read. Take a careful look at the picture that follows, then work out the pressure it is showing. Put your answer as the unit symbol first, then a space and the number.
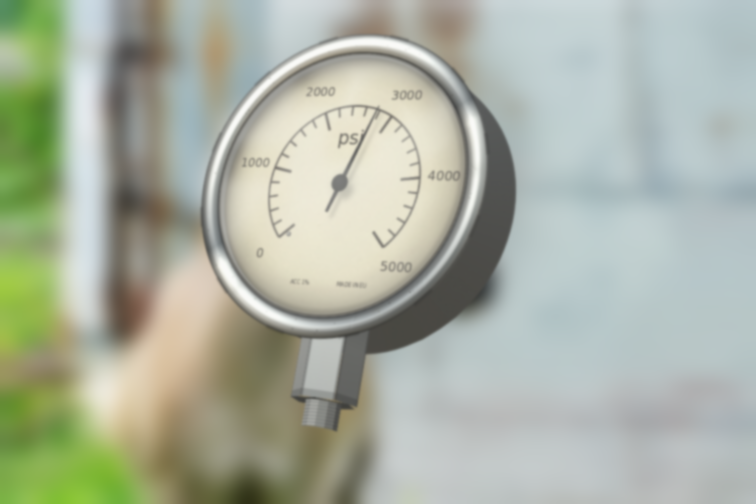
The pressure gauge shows psi 2800
